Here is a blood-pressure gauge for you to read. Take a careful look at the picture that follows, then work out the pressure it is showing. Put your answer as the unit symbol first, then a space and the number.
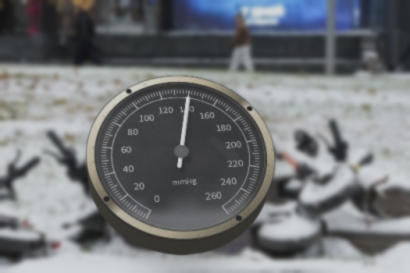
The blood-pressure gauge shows mmHg 140
